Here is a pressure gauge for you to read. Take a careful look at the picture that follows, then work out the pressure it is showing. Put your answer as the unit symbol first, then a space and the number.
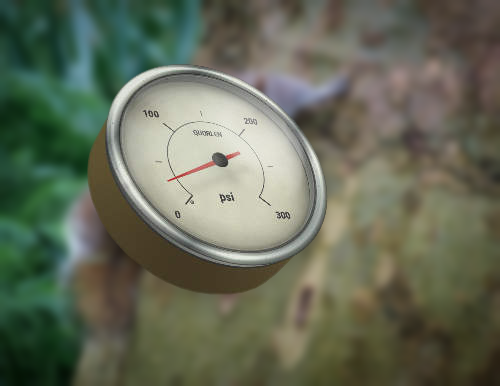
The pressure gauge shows psi 25
